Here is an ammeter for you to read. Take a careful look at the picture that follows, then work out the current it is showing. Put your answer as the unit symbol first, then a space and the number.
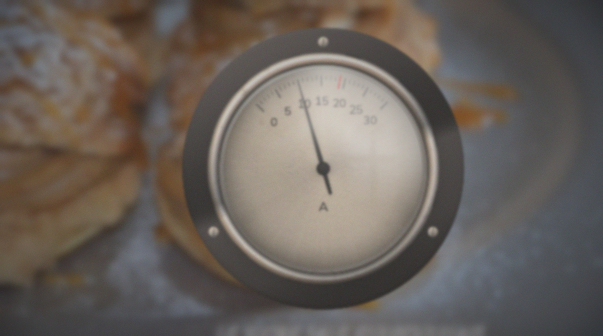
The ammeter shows A 10
